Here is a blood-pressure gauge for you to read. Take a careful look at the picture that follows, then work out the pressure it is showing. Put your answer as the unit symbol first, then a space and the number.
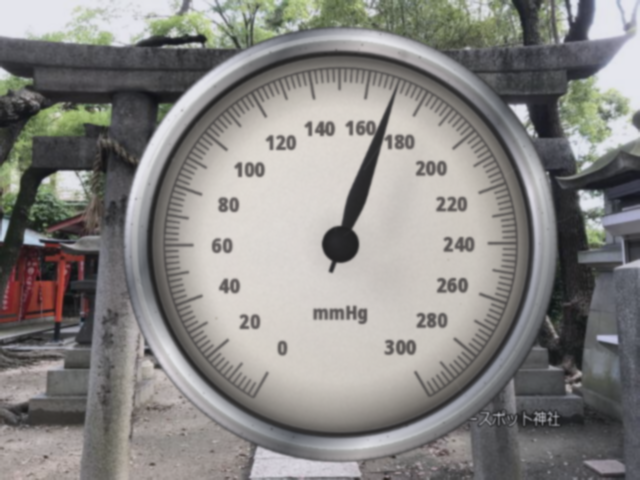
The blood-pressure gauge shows mmHg 170
